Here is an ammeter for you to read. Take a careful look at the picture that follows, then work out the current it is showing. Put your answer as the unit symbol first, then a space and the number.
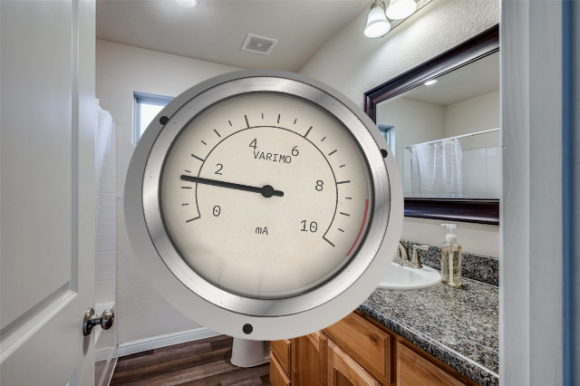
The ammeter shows mA 1.25
